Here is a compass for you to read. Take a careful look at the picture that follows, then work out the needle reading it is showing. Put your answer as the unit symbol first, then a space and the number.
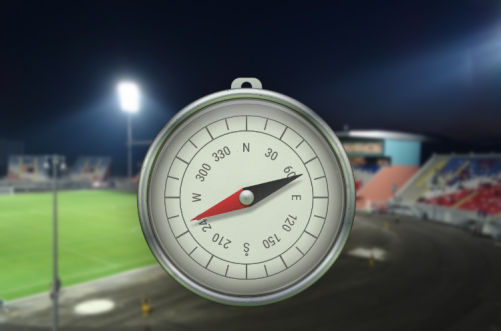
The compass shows ° 247.5
